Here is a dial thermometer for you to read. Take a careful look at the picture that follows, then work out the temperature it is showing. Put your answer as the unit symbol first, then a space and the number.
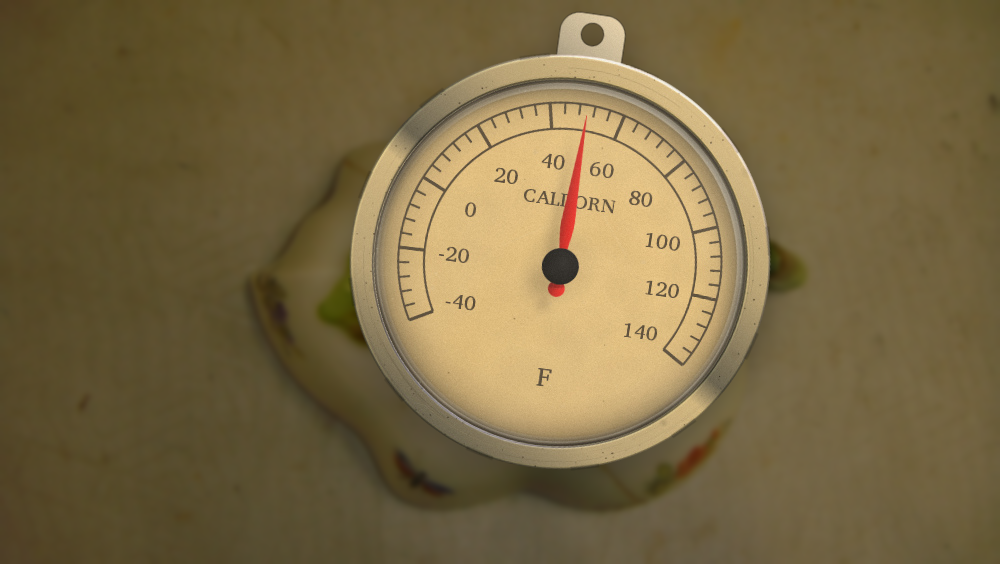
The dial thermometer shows °F 50
